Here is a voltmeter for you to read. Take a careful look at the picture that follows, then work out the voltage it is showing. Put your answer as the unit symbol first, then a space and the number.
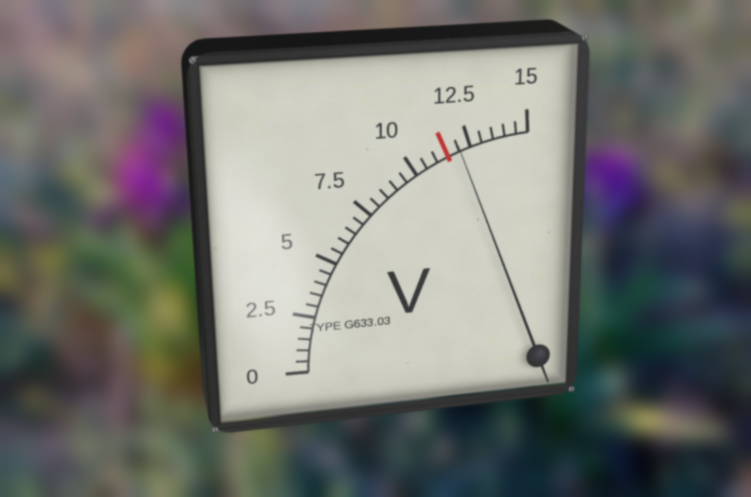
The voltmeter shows V 12
